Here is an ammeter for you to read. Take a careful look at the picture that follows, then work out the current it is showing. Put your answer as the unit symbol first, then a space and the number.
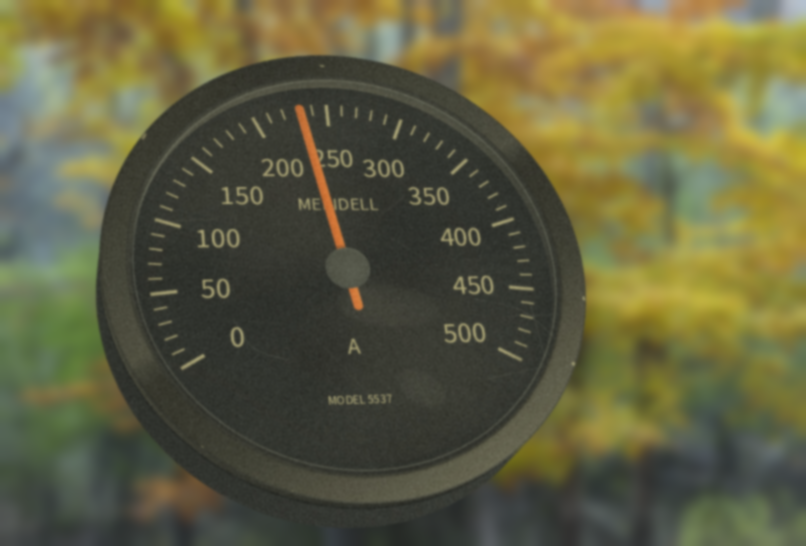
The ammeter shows A 230
